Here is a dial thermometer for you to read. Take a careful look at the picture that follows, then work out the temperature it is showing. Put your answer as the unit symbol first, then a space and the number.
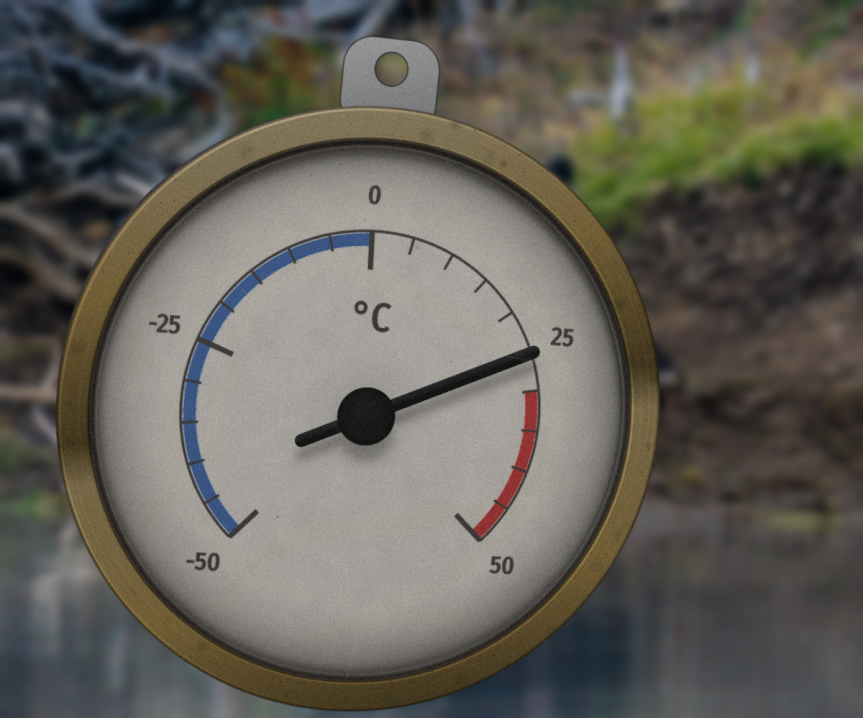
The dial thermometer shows °C 25
